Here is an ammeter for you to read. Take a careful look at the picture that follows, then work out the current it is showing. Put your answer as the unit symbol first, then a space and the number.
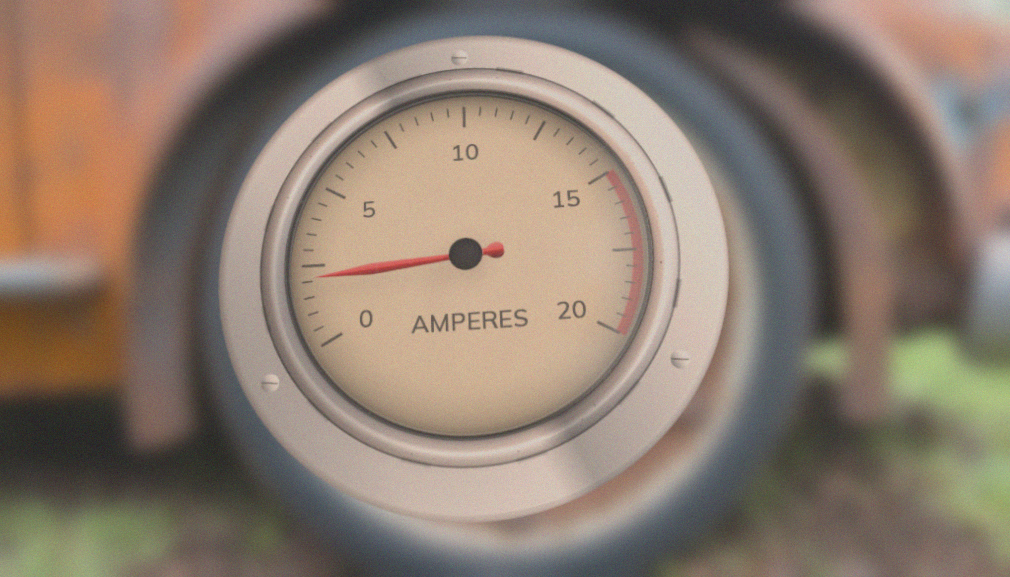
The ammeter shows A 2
